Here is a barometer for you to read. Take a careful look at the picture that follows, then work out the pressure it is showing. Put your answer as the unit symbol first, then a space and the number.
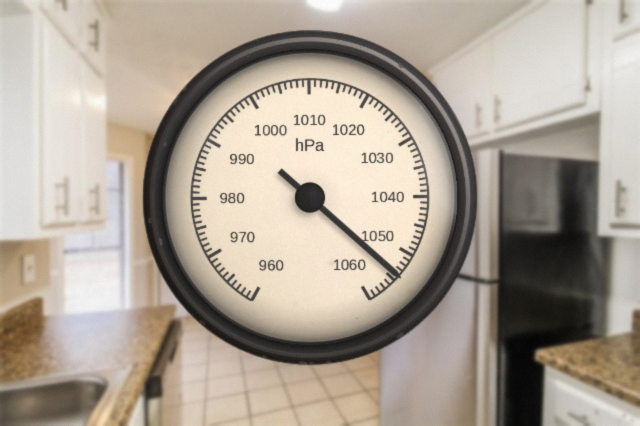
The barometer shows hPa 1054
